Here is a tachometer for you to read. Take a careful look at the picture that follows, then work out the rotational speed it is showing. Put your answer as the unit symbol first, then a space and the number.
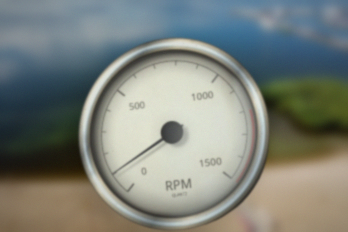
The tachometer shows rpm 100
